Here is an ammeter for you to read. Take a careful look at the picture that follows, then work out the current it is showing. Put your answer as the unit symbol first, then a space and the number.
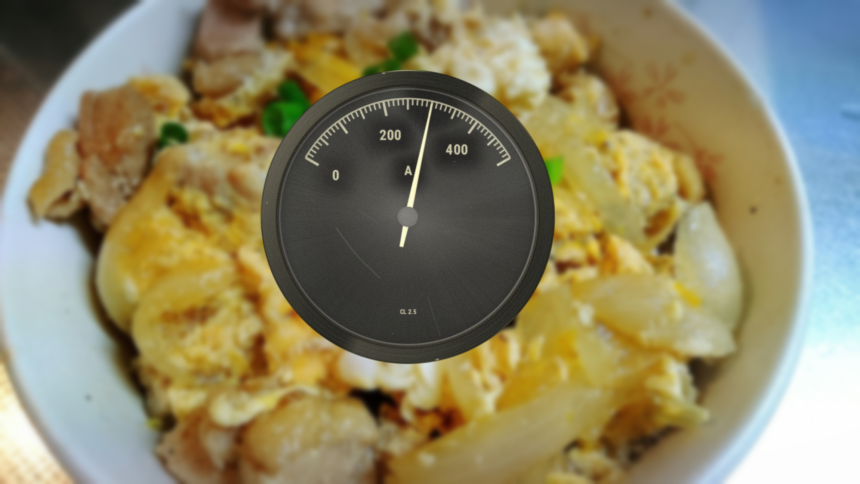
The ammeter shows A 300
